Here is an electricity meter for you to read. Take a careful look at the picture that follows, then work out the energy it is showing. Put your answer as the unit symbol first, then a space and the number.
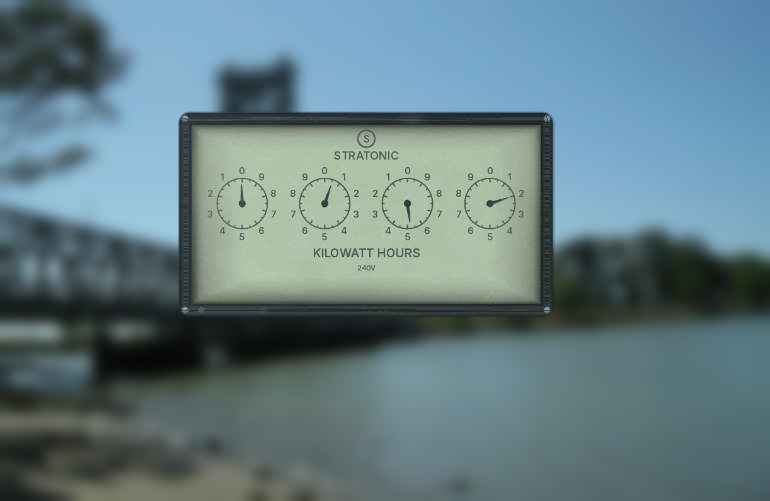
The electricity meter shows kWh 52
